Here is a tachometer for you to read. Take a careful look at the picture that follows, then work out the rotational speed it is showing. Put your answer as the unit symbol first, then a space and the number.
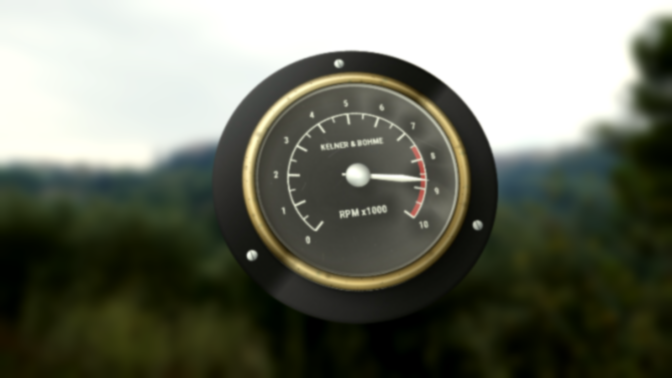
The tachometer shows rpm 8750
